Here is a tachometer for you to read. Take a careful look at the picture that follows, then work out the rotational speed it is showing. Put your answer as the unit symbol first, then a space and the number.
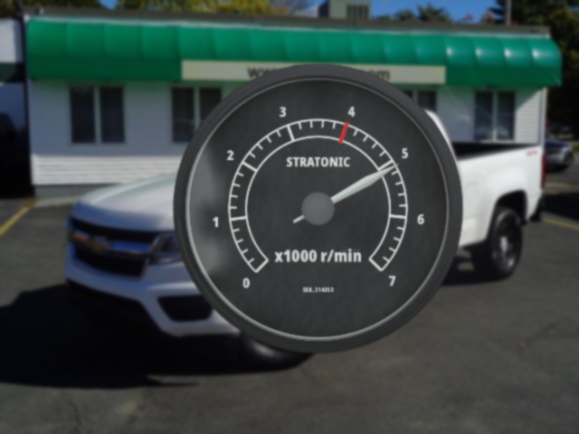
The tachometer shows rpm 5100
